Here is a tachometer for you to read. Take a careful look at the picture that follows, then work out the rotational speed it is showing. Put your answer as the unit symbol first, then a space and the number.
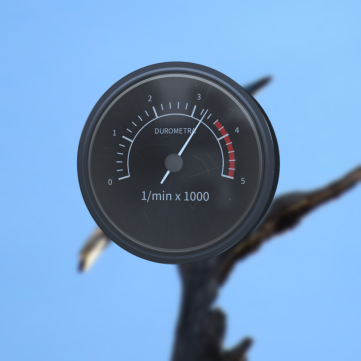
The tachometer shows rpm 3300
